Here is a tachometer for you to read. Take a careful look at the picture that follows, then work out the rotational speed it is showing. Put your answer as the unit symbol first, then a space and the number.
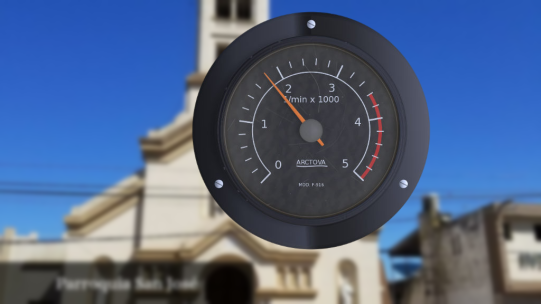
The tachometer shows rpm 1800
